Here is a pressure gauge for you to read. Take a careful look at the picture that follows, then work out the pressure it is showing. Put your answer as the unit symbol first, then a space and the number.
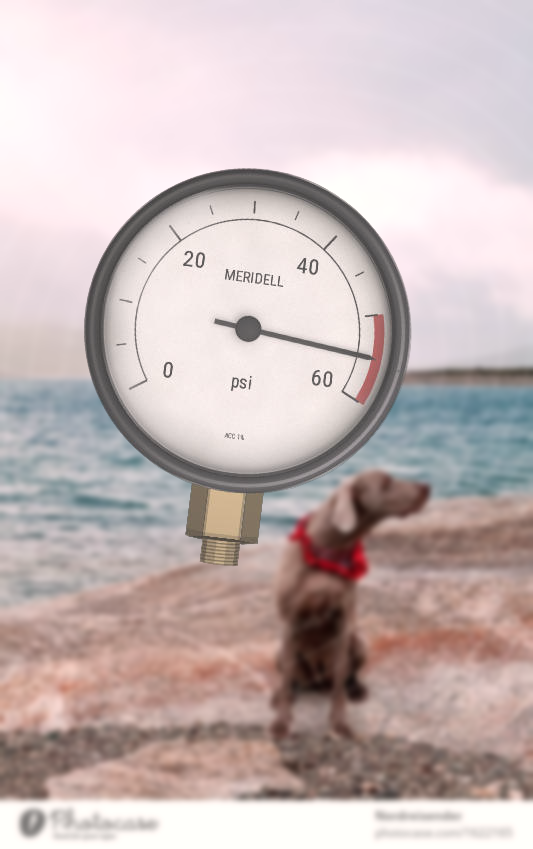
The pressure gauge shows psi 55
